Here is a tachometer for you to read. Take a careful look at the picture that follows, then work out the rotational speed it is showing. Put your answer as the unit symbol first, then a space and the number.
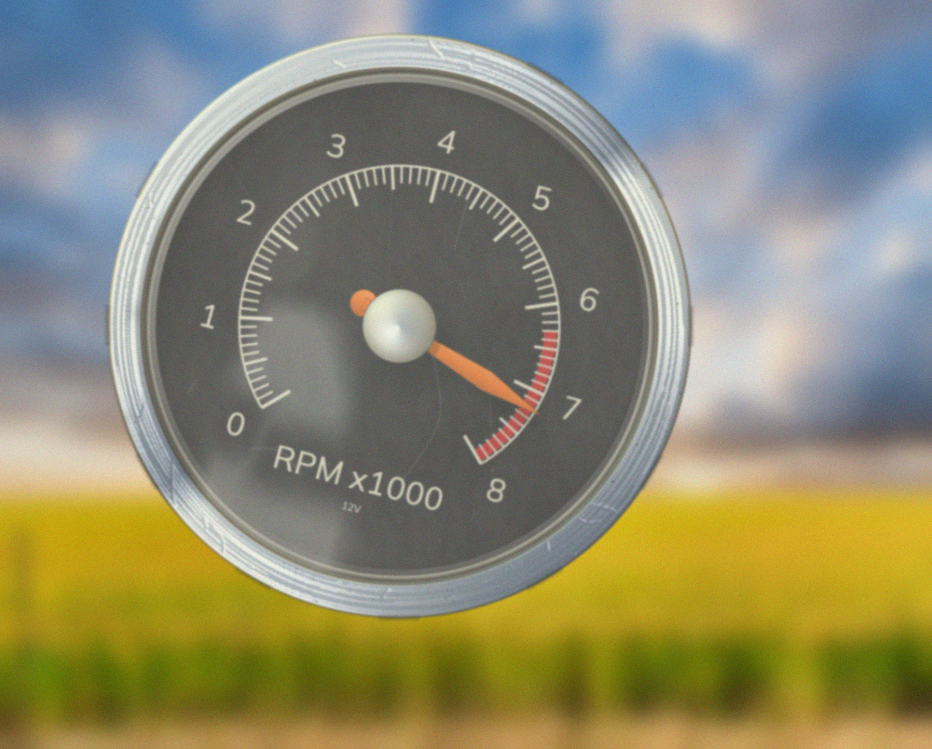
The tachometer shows rpm 7200
